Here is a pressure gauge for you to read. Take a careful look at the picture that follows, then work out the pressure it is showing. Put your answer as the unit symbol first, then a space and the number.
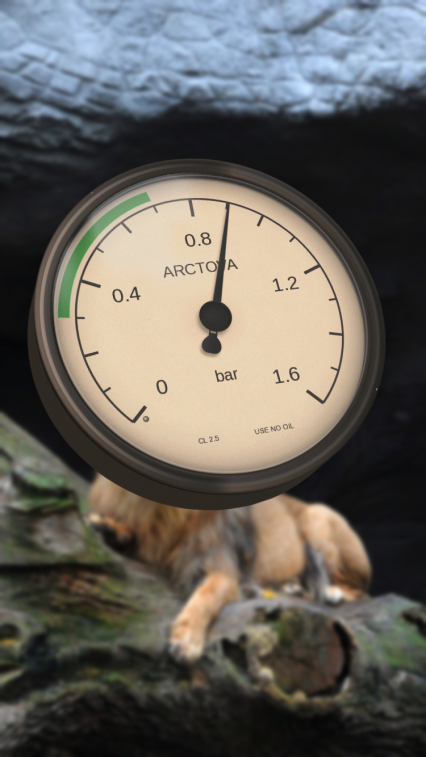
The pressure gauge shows bar 0.9
